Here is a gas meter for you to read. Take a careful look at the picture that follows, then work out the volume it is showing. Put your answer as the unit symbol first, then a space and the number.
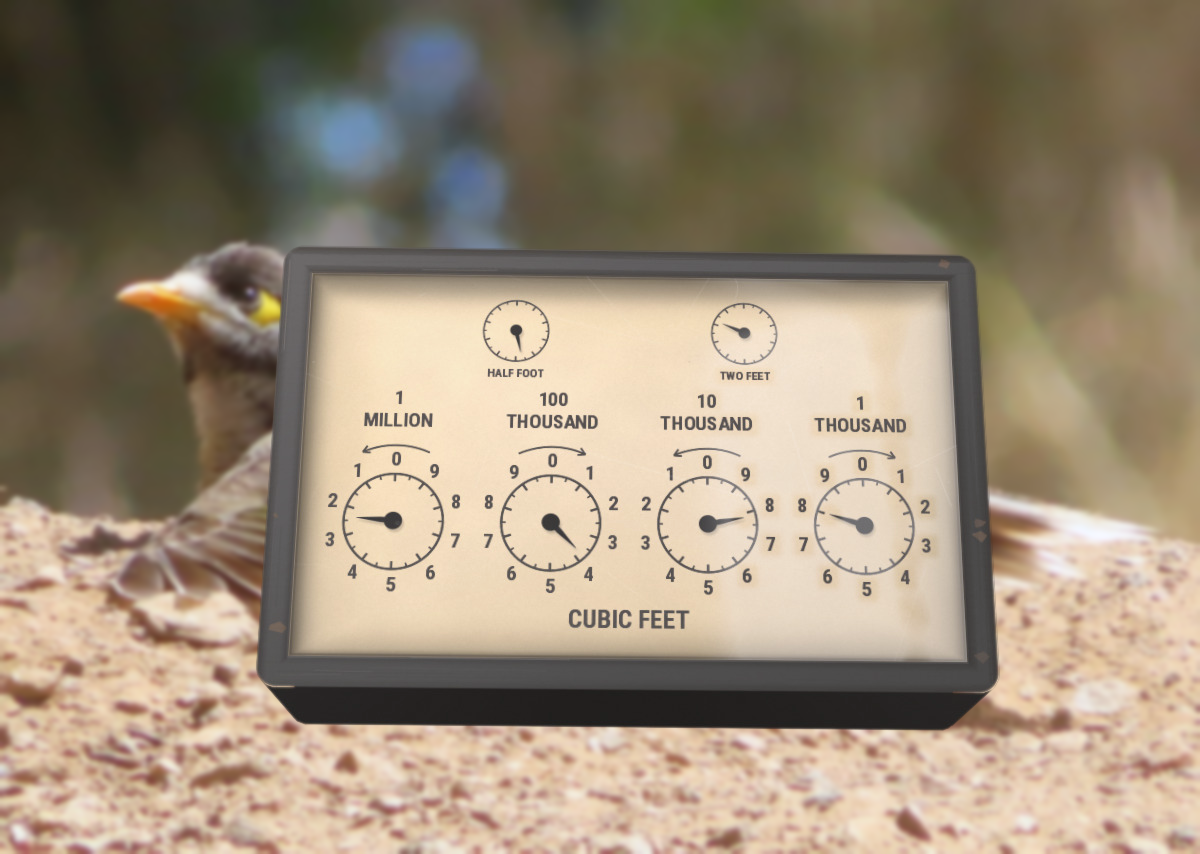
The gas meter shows ft³ 237800
